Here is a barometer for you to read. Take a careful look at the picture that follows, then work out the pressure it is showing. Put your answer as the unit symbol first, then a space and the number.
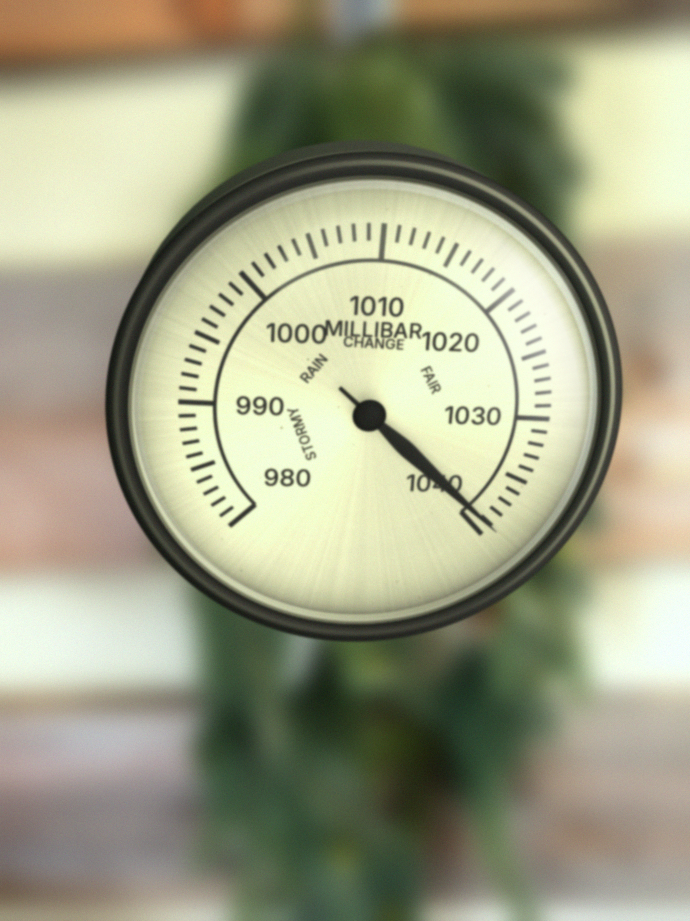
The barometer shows mbar 1039
